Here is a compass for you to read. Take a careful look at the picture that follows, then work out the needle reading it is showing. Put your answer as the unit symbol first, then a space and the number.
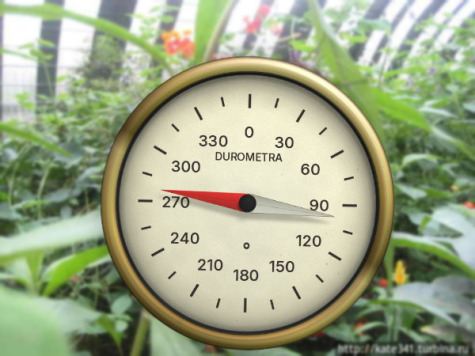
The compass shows ° 277.5
